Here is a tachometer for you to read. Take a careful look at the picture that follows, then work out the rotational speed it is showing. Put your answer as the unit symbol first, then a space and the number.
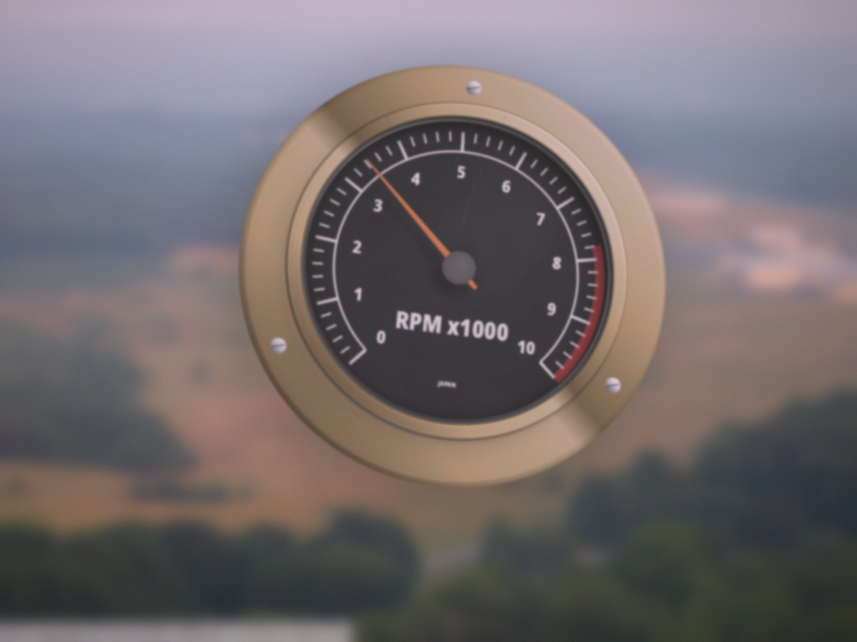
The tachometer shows rpm 3400
